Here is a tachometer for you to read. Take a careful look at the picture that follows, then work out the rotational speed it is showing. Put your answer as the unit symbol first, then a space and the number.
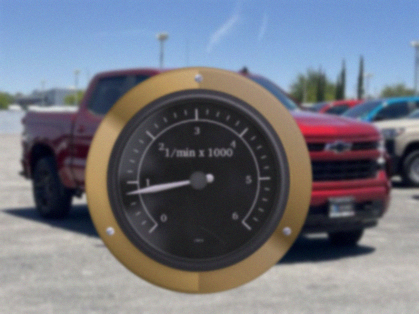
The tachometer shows rpm 800
